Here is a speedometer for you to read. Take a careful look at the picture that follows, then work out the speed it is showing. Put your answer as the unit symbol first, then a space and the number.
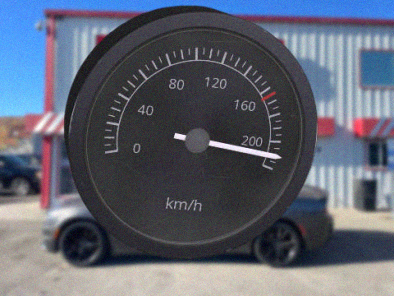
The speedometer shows km/h 210
